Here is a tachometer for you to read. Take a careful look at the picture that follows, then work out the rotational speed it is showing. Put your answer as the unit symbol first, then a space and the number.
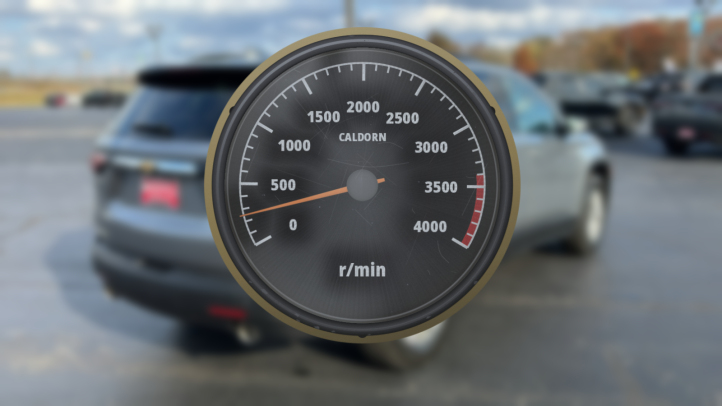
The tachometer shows rpm 250
